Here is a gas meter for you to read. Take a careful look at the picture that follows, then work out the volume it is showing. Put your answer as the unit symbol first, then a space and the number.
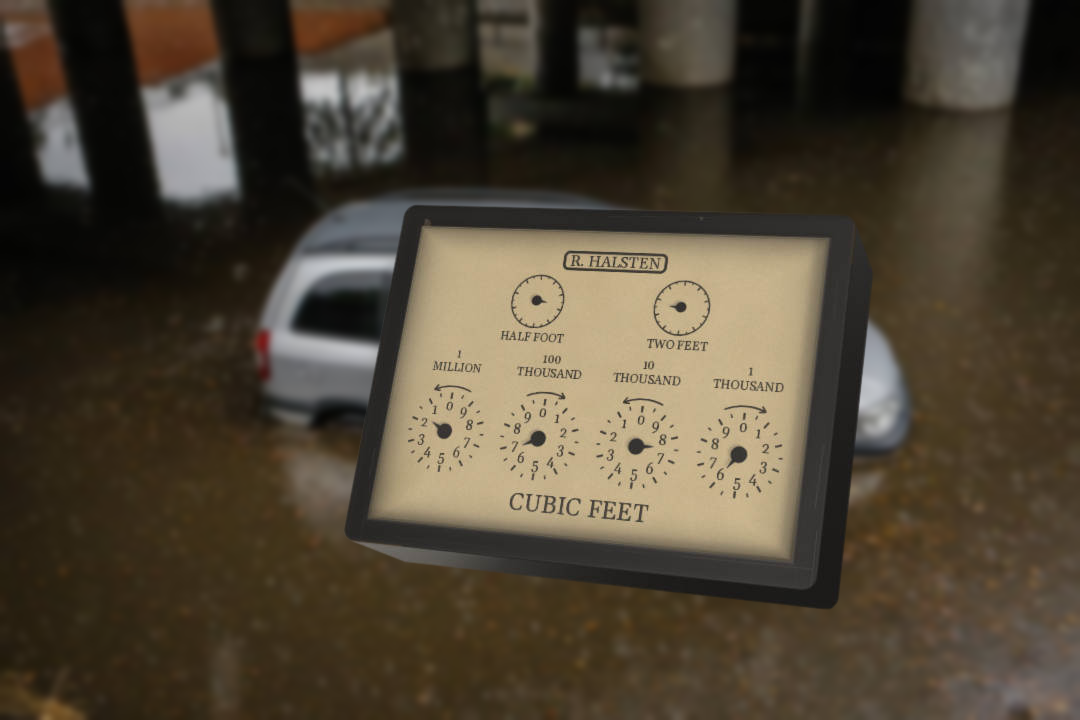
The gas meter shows ft³ 167600
